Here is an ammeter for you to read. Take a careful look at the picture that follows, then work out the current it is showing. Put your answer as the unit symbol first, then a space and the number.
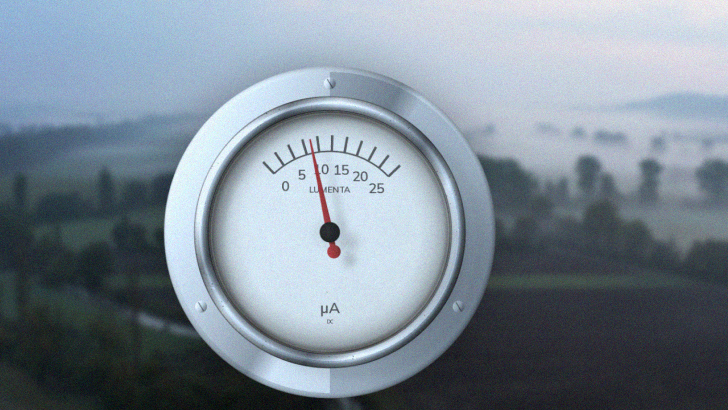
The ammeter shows µA 8.75
